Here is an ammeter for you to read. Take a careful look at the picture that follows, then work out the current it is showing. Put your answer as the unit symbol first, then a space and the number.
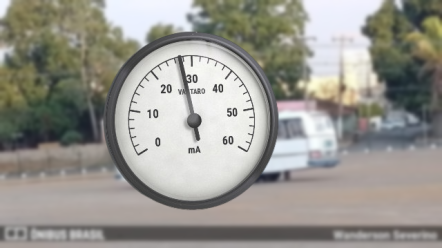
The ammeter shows mA 27
